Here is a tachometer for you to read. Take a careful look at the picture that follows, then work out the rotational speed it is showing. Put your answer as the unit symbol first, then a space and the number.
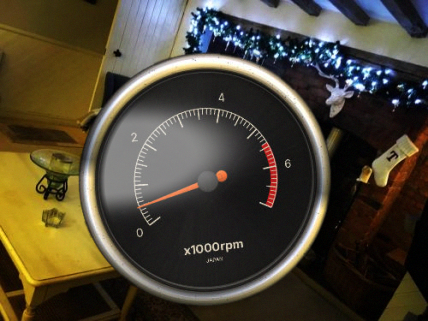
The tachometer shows rpm 500
